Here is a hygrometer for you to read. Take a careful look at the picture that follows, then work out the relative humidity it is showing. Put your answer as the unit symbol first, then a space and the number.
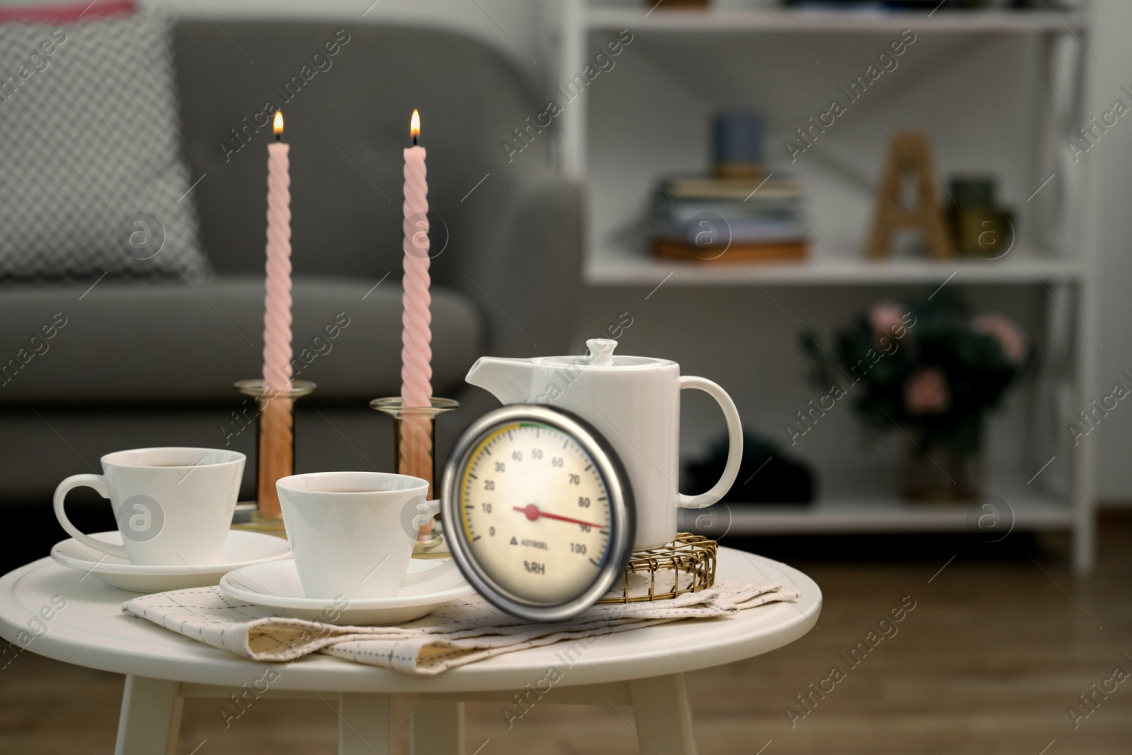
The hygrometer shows % 88
